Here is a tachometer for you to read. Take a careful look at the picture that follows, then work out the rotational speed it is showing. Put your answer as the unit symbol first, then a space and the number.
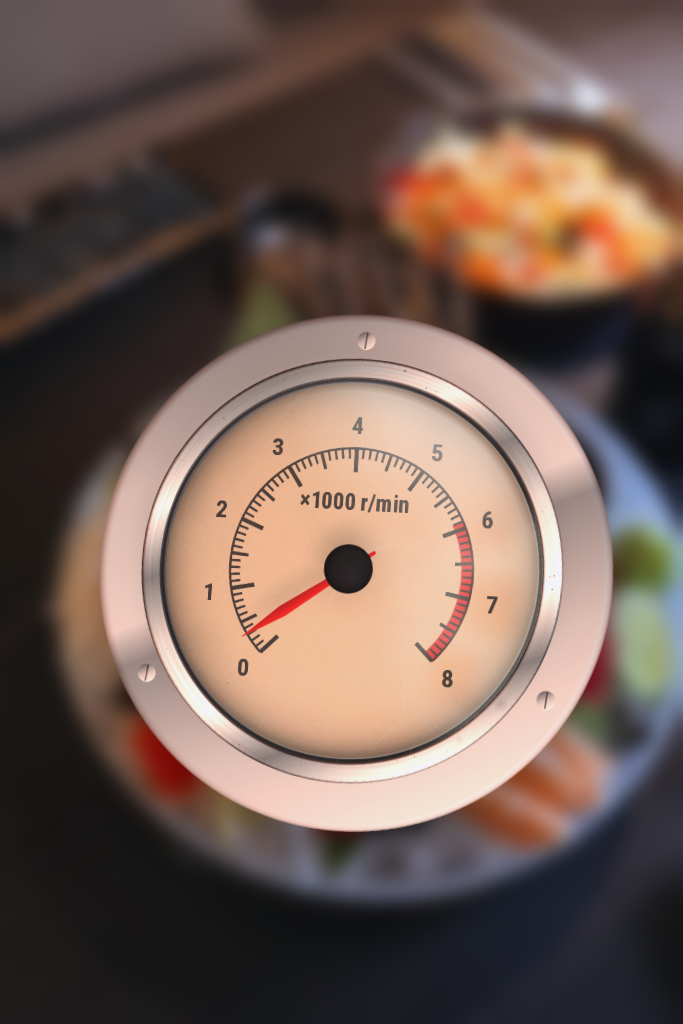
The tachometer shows rpm 300
